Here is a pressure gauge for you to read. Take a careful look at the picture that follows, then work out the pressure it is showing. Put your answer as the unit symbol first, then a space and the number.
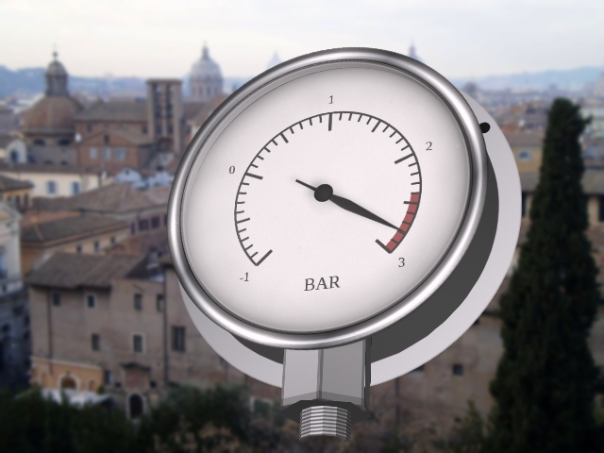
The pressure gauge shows bar 2.8
